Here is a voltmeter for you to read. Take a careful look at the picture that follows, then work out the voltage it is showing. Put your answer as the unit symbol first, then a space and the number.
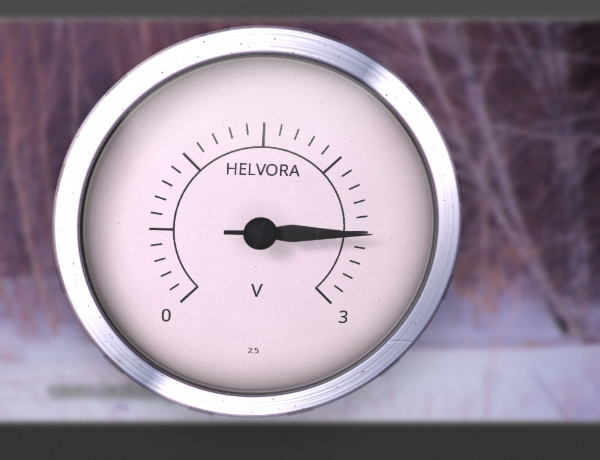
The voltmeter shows V 2.5
